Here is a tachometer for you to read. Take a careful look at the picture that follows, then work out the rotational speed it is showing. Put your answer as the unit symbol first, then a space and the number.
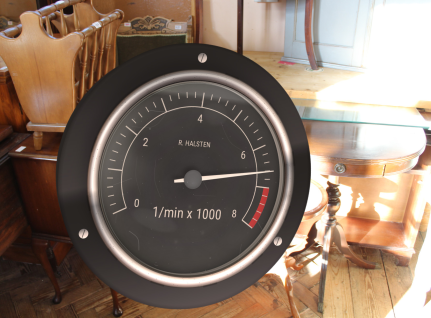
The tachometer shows rpm 6600
